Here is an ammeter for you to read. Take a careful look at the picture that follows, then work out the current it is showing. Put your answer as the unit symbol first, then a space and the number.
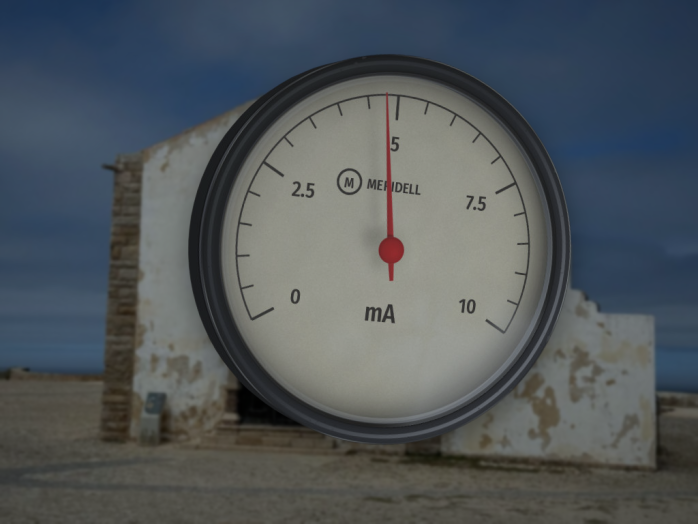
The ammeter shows mA 4.75
